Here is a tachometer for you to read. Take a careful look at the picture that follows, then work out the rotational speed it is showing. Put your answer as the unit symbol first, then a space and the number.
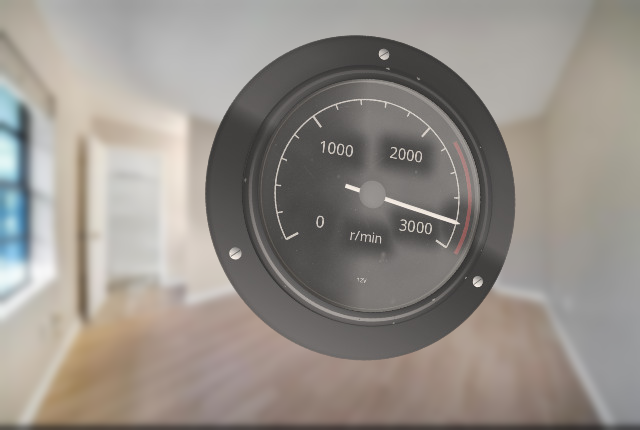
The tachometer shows rpm 2800
